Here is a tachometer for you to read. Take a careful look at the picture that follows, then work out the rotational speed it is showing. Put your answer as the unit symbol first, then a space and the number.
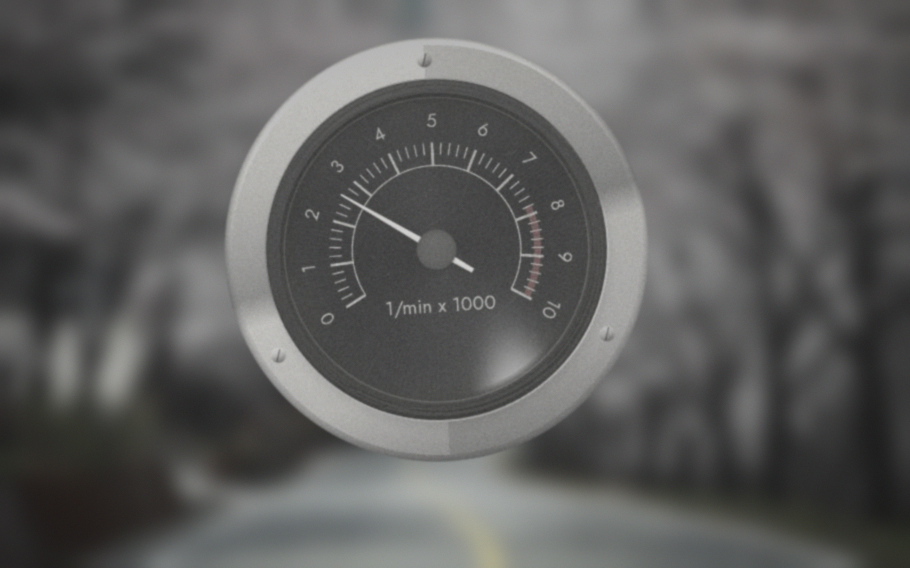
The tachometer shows rpm 2600
